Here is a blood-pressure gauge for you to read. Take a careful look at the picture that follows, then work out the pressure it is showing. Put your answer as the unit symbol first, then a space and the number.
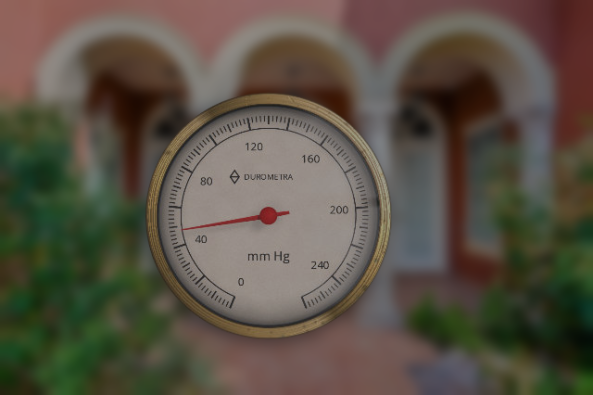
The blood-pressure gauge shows mmHg 48
